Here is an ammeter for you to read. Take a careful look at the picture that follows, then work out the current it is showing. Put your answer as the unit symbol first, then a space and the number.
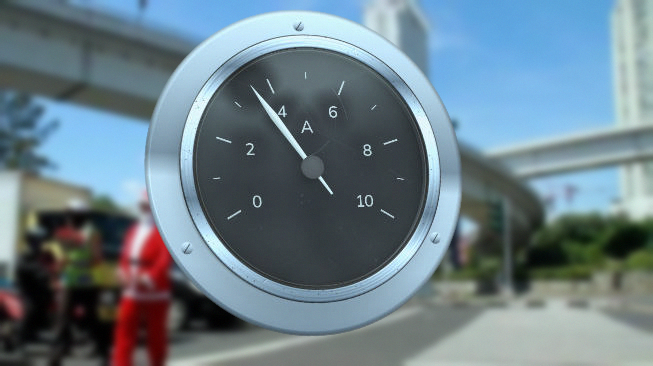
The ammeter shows A 3.5
